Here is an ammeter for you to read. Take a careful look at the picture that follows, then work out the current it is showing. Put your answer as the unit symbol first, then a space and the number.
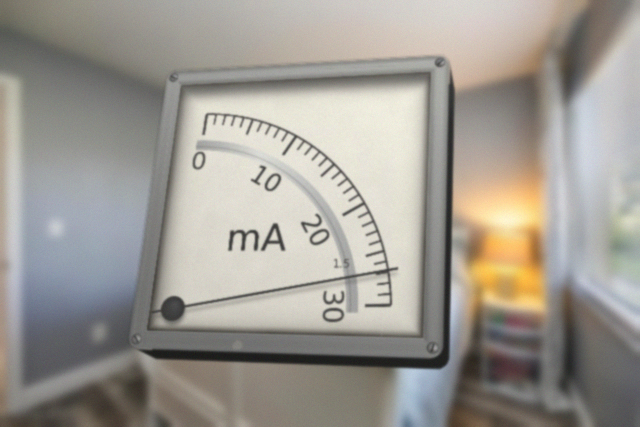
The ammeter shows mA 27
